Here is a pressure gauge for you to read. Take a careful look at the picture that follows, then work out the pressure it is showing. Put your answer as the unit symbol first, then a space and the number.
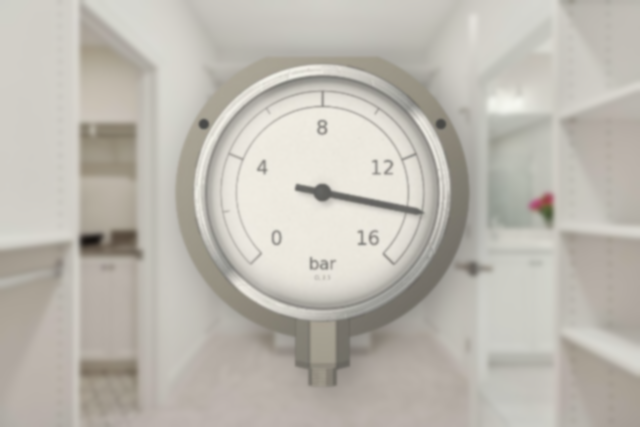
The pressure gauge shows bar 14
